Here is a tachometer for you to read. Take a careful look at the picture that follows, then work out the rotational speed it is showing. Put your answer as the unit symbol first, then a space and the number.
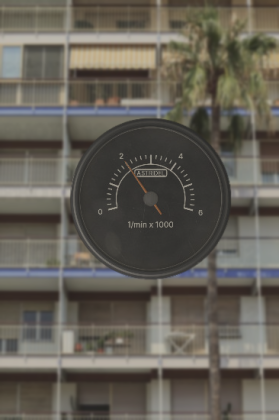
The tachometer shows rpm 2000
